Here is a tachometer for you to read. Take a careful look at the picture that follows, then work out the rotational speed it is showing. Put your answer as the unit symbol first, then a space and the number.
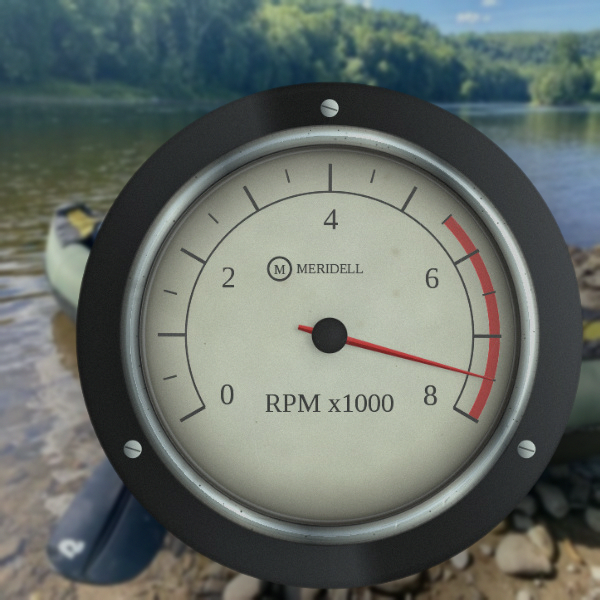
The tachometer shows rpm 7500
